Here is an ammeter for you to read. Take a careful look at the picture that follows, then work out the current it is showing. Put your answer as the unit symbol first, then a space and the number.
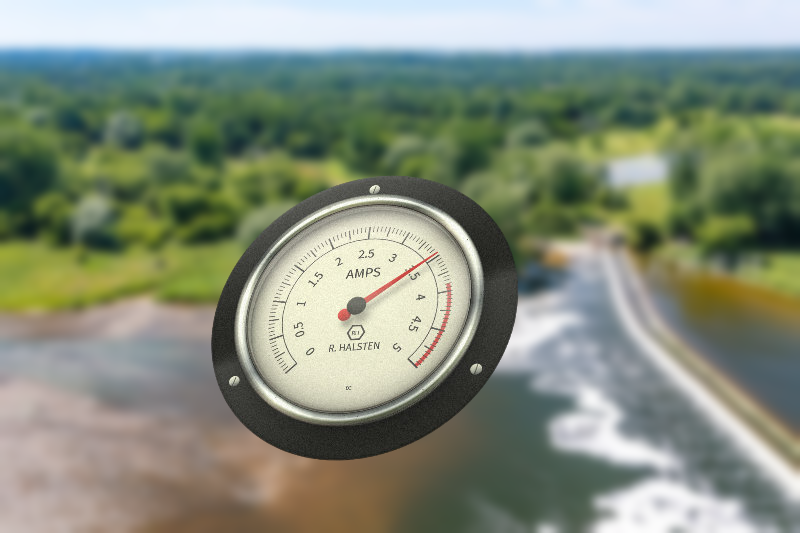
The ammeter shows A 3.5
